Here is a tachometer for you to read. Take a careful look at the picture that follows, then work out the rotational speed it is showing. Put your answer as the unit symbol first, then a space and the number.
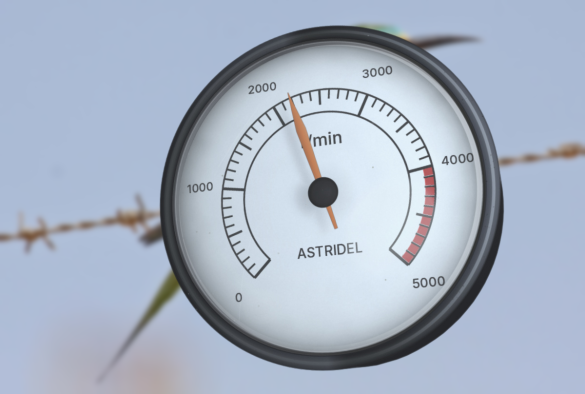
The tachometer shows rpm 2200
